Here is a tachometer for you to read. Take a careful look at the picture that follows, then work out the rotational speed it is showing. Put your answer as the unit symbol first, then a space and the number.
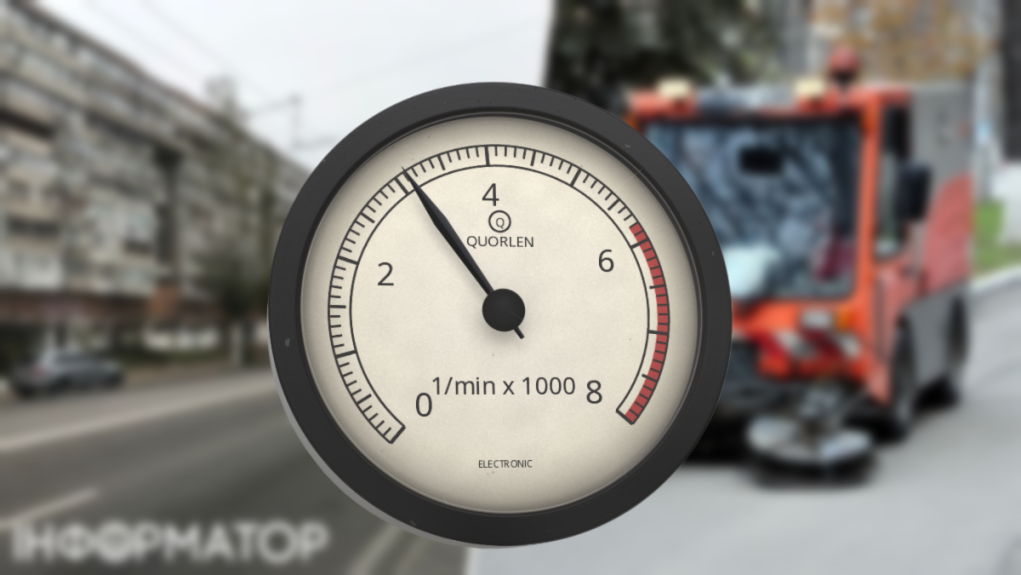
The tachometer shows rpm 3100
